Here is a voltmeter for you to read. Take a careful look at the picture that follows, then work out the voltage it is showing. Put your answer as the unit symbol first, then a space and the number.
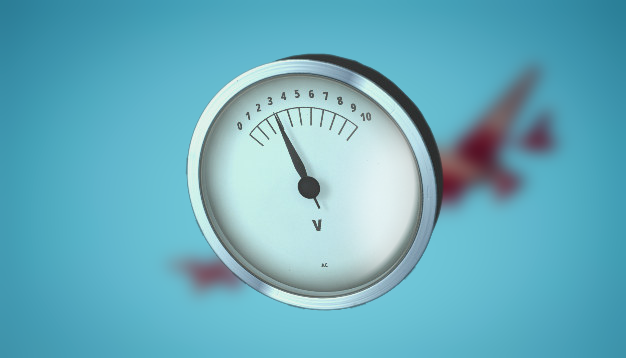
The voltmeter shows V 3
